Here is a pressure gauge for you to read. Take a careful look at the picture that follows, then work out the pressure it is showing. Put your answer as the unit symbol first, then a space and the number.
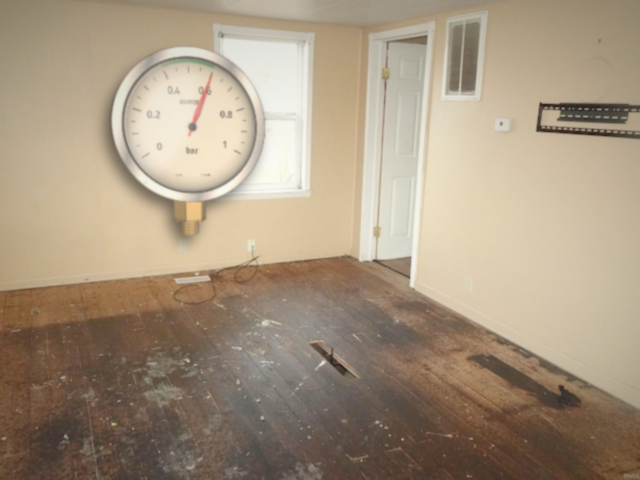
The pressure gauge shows bar 0.6
